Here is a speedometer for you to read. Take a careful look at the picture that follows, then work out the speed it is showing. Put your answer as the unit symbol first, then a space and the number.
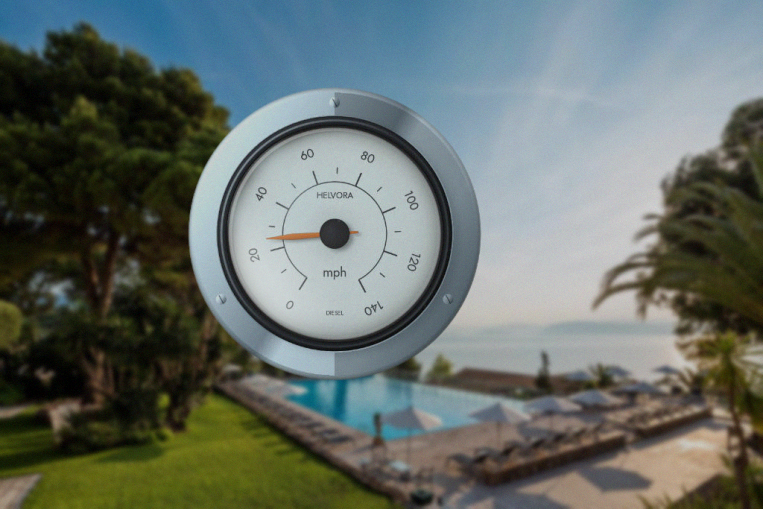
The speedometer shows mph 25
